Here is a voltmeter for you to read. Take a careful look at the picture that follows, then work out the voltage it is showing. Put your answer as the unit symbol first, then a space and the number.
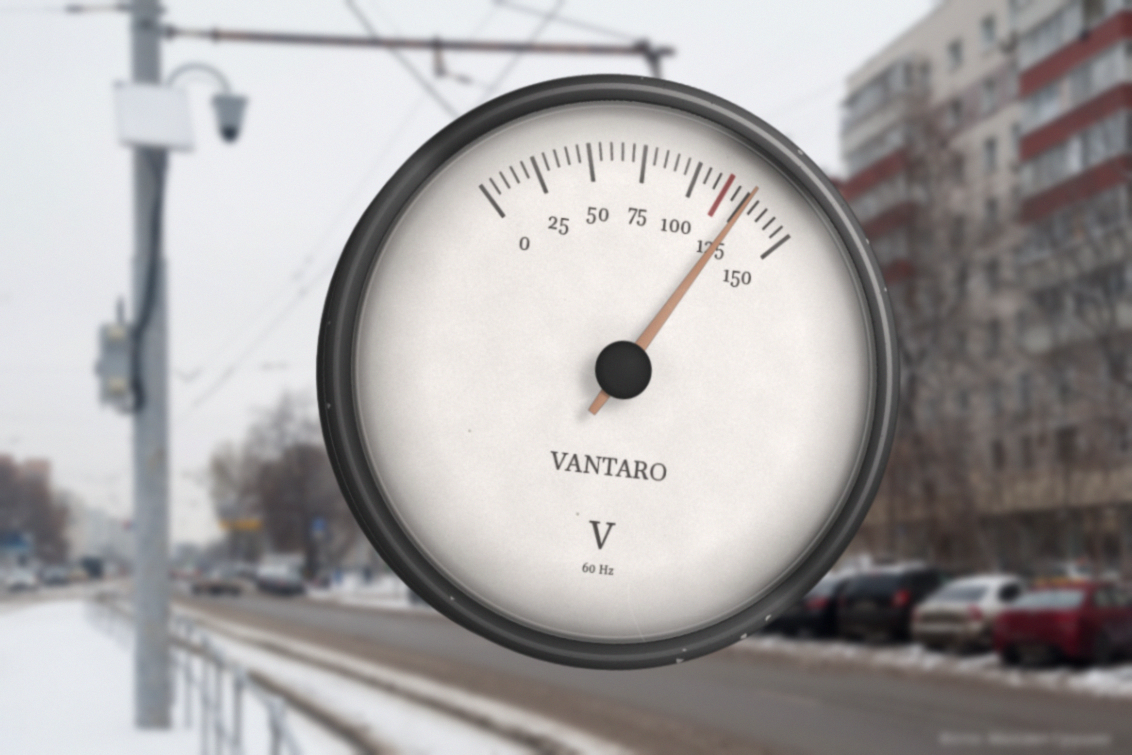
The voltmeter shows V 125
